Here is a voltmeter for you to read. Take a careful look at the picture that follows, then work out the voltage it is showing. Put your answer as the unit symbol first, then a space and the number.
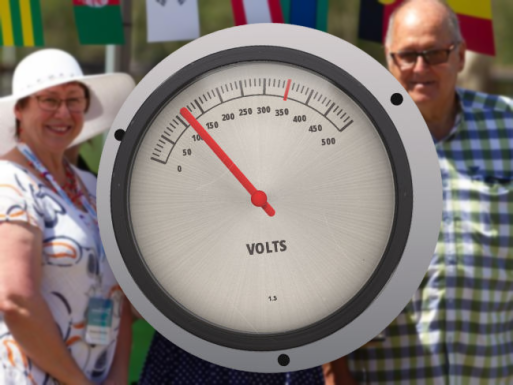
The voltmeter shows V 120
